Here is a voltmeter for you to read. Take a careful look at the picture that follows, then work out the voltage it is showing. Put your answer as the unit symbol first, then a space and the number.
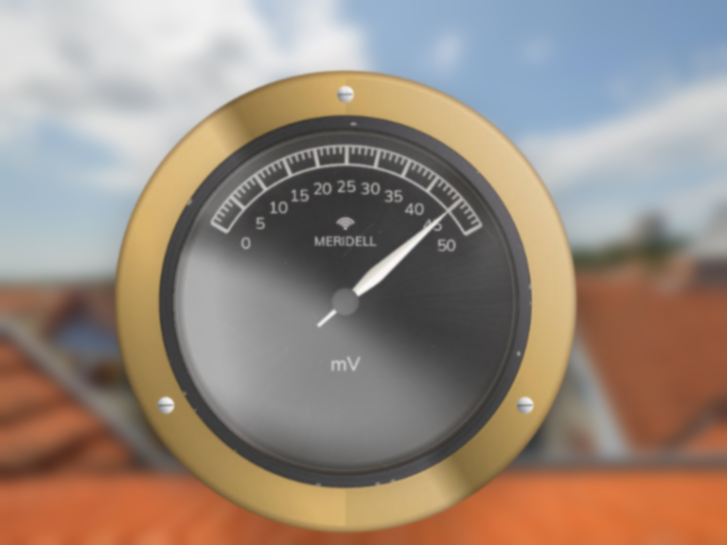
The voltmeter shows mV 45
